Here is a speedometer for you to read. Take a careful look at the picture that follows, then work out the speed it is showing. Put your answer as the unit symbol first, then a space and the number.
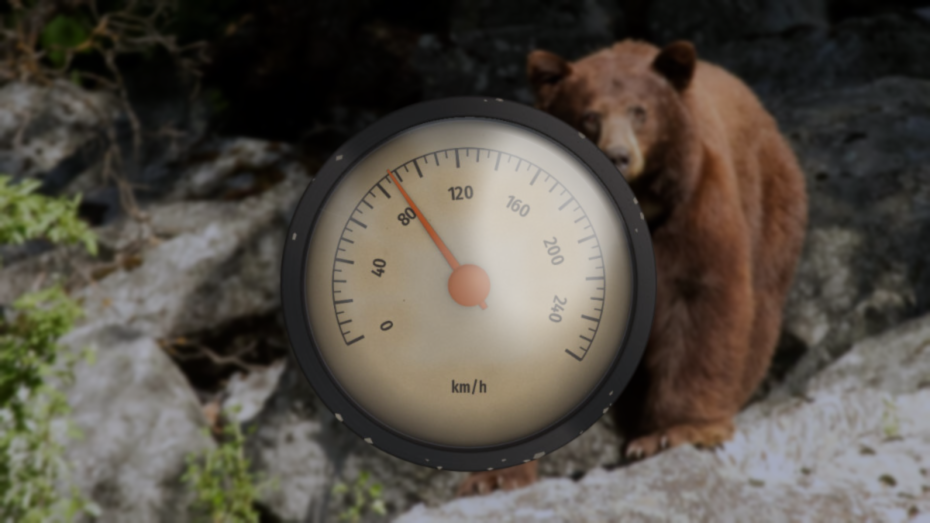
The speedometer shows km/h 87.5
